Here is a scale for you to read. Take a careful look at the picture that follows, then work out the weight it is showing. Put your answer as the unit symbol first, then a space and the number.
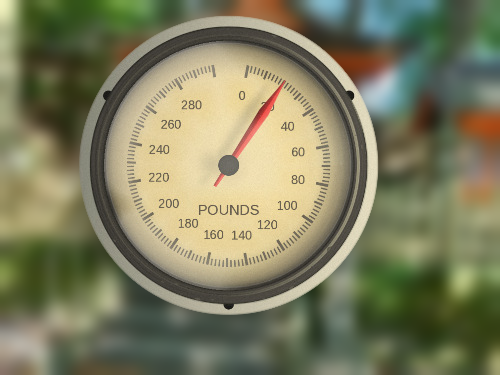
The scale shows lb 20
